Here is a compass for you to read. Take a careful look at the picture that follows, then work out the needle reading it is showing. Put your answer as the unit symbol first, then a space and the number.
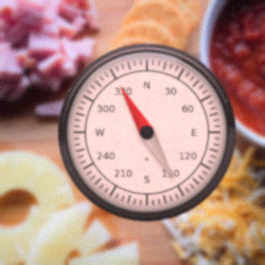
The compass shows ° 330
